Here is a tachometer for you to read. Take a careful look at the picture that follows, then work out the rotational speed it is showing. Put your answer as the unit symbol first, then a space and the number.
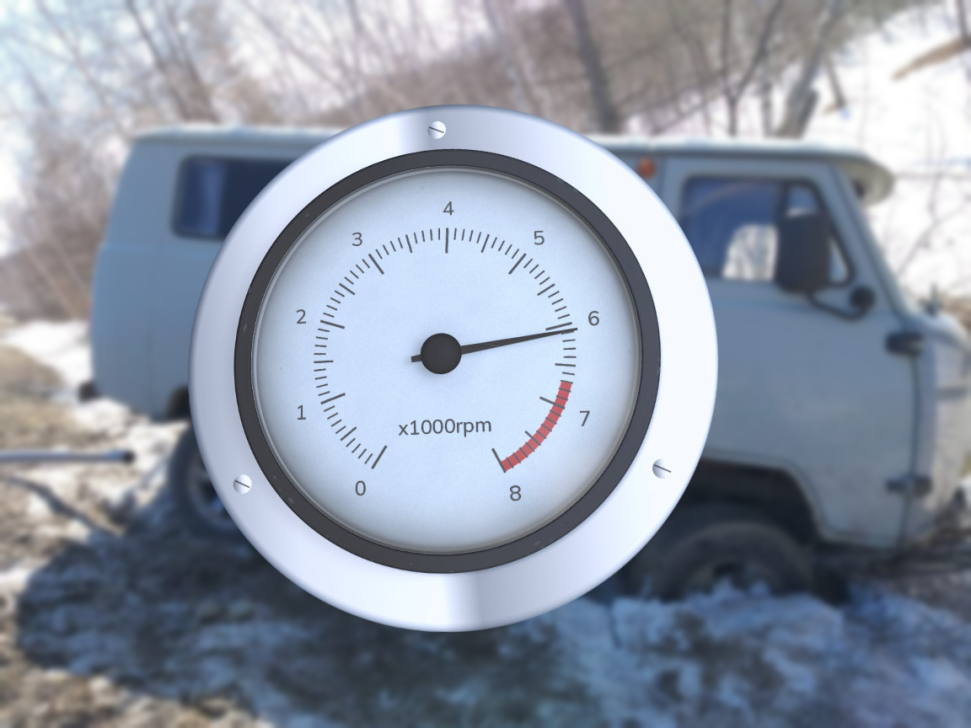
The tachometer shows rpm 6100
